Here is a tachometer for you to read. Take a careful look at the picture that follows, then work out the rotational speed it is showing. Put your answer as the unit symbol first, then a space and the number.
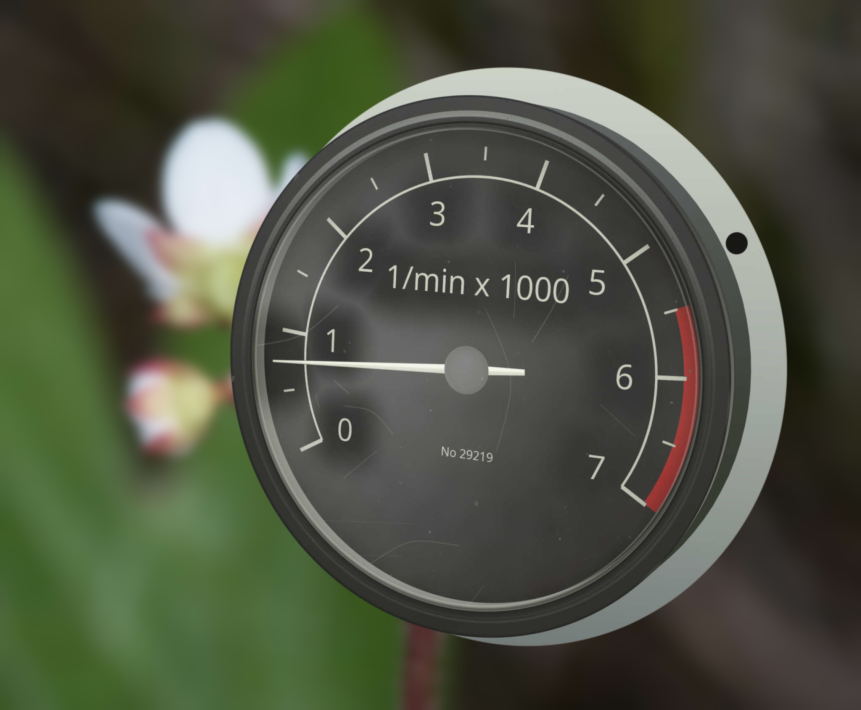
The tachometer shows rpm 750
